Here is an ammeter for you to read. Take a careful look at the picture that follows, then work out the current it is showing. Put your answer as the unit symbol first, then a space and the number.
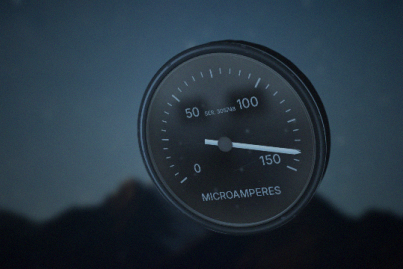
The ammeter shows µA 140
